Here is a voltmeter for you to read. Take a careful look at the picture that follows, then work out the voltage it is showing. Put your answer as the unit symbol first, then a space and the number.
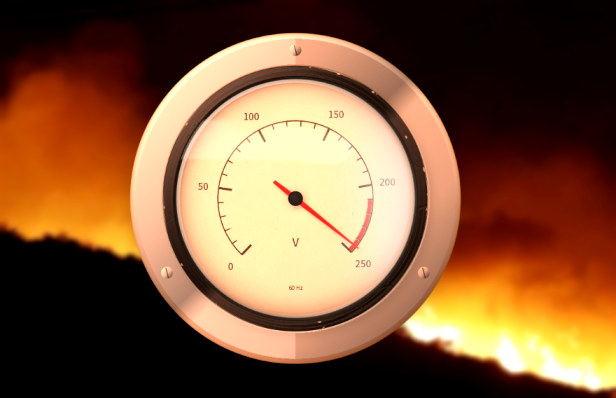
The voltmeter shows V 245
